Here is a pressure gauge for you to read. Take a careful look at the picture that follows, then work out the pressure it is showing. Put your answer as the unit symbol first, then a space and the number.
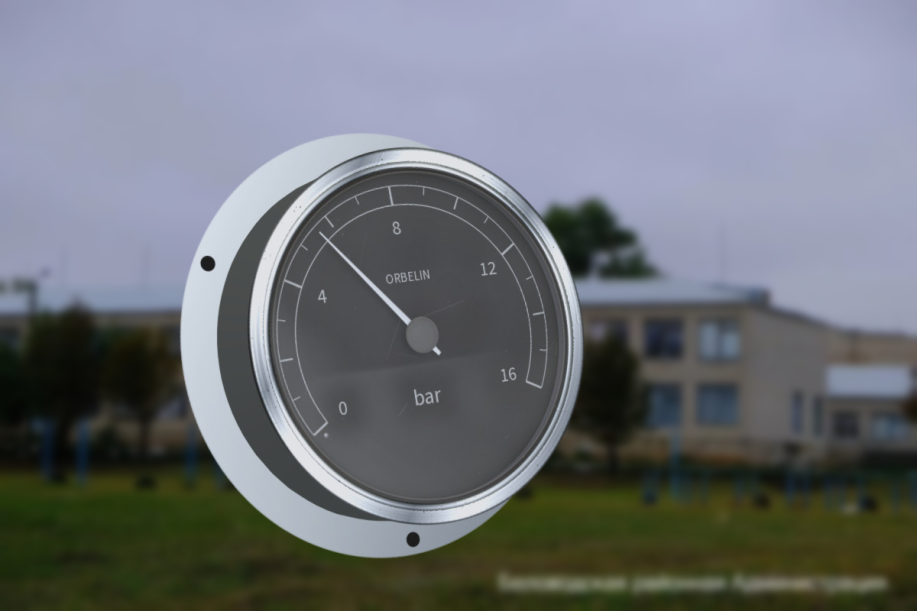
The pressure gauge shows bar 5.5
